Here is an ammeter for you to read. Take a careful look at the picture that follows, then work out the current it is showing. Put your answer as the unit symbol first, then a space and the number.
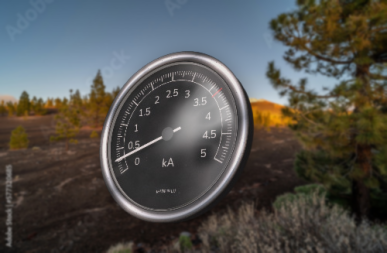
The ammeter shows kA 0.25
